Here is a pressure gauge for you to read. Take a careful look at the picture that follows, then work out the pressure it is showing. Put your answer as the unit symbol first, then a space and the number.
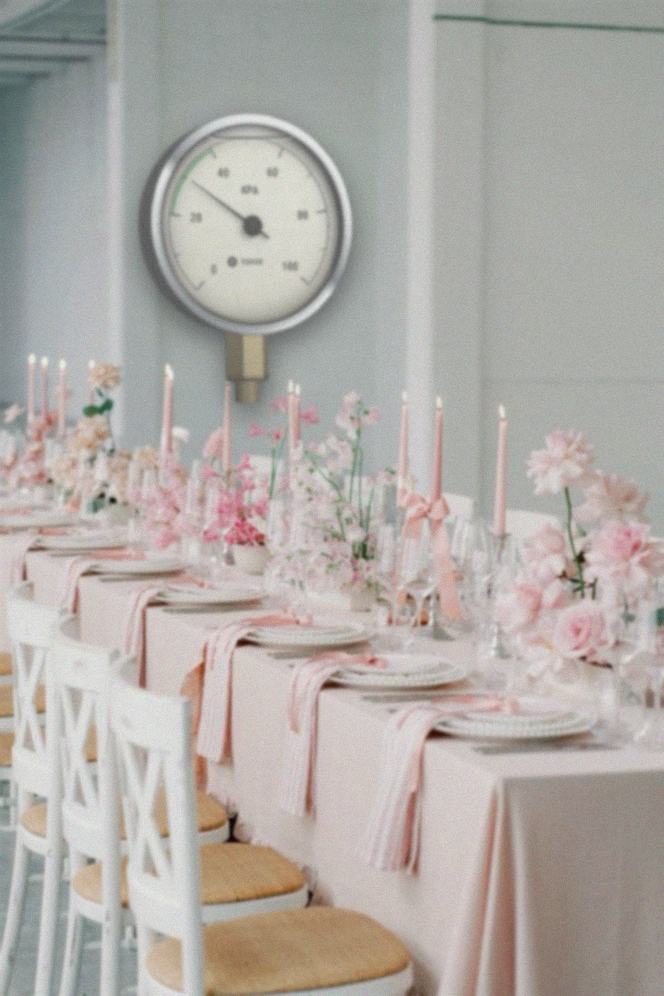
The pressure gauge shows kPa 30
